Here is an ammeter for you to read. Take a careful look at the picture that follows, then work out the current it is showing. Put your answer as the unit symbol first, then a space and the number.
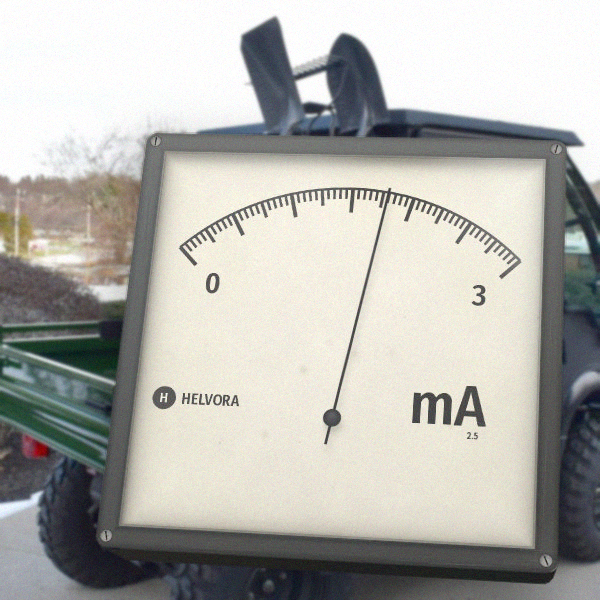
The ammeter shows mA 1.8
